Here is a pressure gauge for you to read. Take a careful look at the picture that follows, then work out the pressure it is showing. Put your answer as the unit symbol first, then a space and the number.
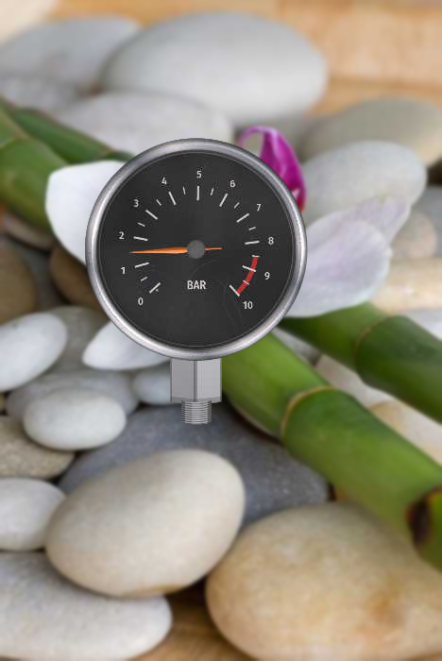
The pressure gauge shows bar 1.5
